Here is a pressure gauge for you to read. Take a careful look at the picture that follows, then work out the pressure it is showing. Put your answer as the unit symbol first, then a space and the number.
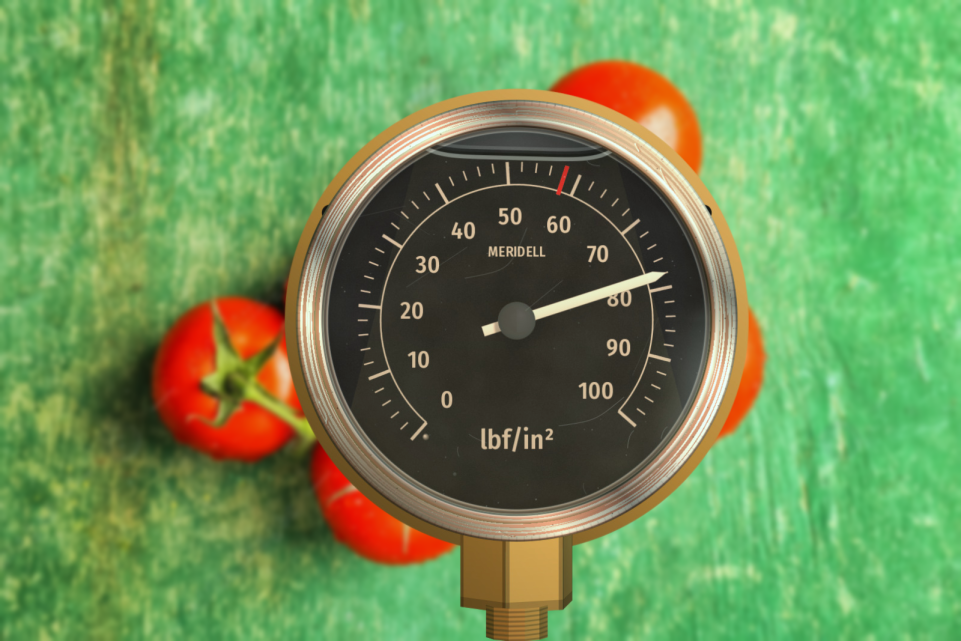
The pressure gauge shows psi 78
